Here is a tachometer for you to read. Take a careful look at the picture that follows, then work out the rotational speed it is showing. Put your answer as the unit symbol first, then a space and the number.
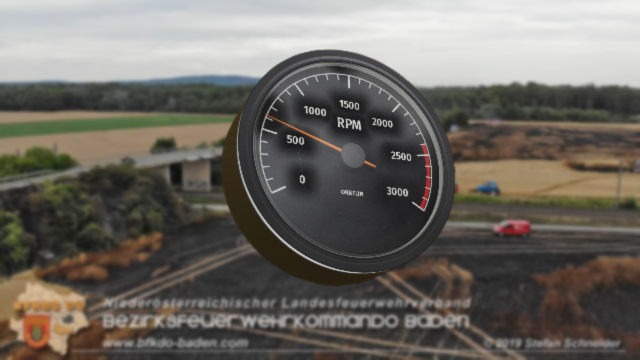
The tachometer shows rpm 600
